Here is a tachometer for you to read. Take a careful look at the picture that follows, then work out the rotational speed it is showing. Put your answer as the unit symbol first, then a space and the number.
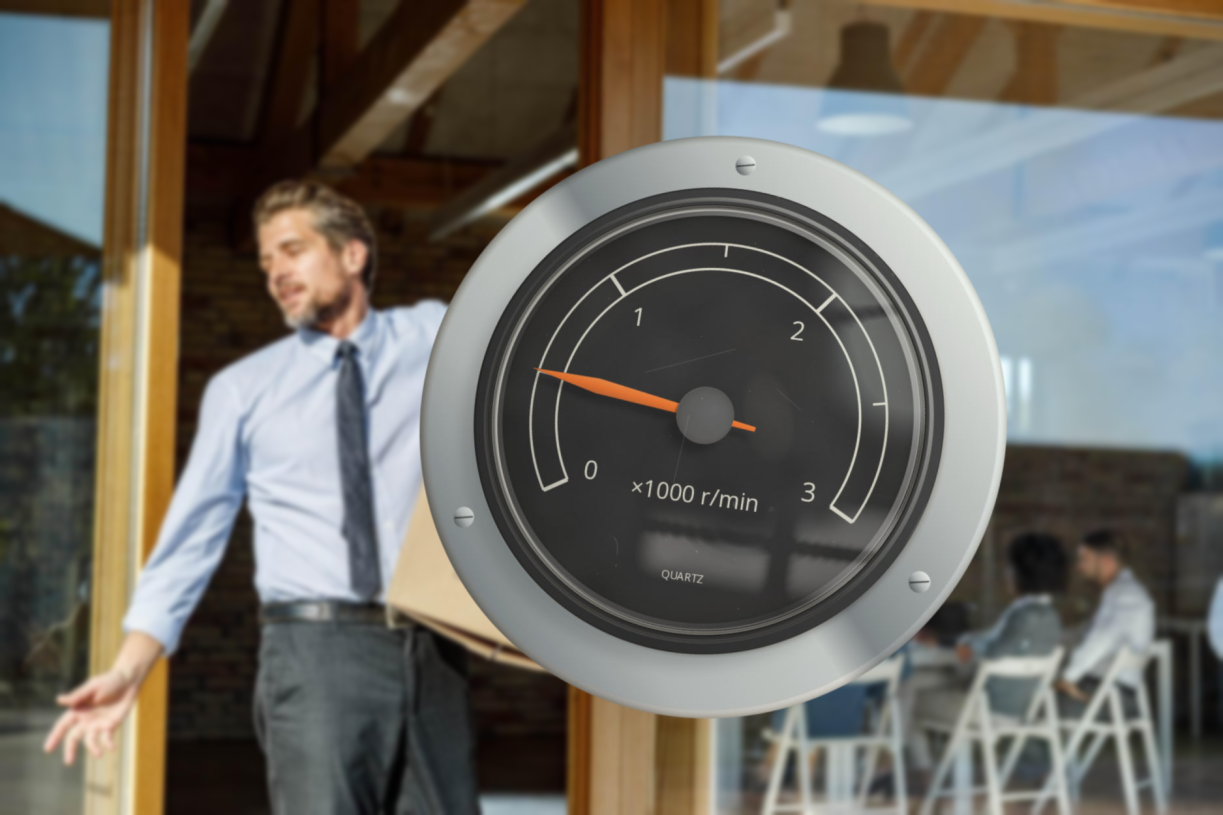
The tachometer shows rpm 500
